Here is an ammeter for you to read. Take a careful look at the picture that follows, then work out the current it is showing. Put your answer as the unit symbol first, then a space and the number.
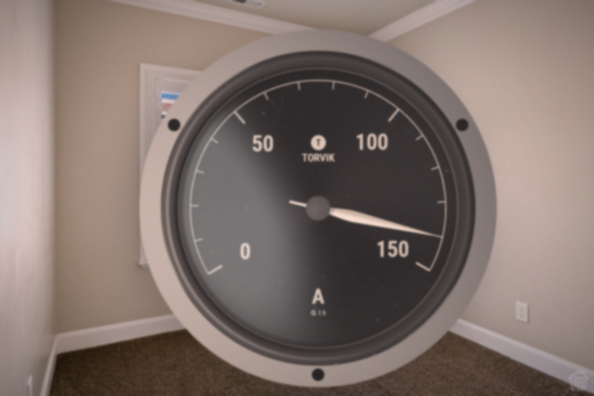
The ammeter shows A 140
